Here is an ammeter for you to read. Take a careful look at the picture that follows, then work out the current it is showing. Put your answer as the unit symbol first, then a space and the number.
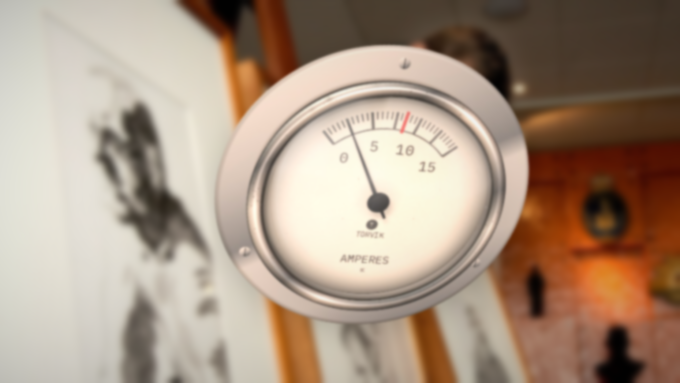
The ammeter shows A 2.5
